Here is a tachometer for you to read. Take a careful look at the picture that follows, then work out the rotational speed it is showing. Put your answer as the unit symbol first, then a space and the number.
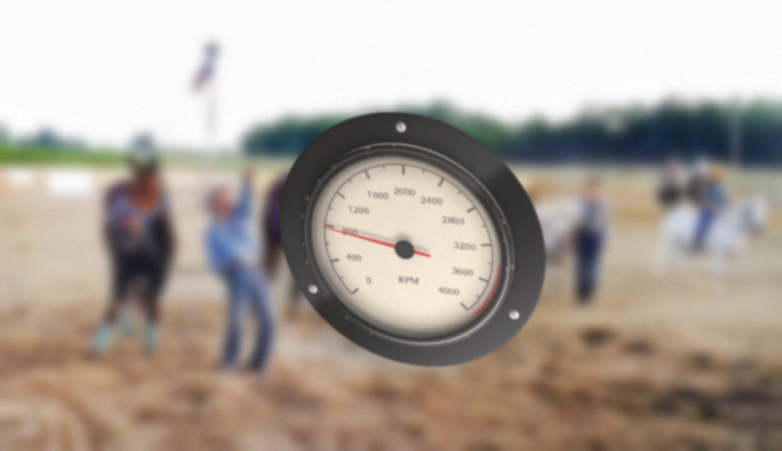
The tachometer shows rpm 800
